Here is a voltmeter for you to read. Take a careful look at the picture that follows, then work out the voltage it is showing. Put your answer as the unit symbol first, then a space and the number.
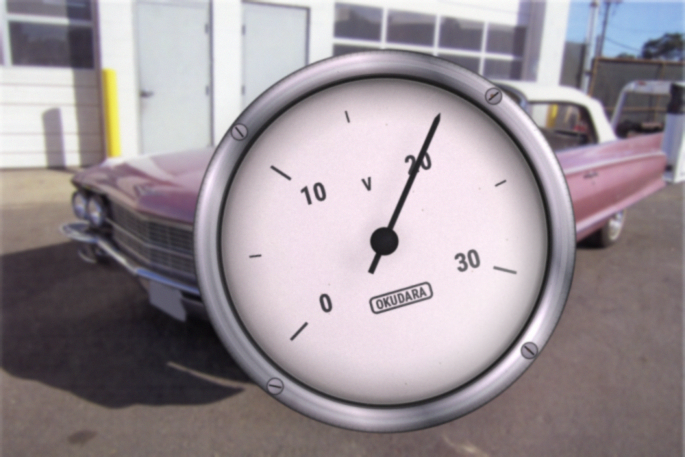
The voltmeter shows V 20
